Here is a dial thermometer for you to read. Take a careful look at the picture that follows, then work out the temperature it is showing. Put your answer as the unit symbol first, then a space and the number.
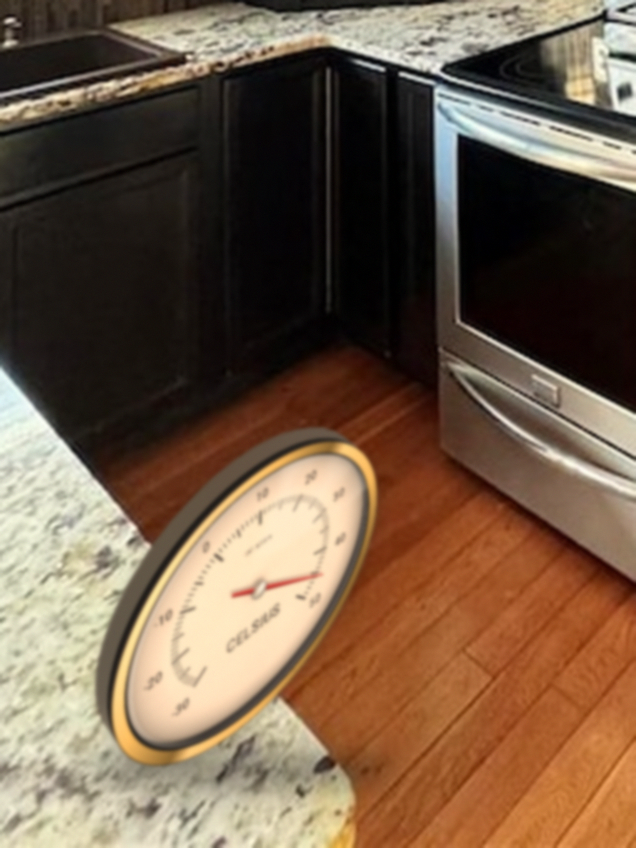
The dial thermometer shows °C 45
